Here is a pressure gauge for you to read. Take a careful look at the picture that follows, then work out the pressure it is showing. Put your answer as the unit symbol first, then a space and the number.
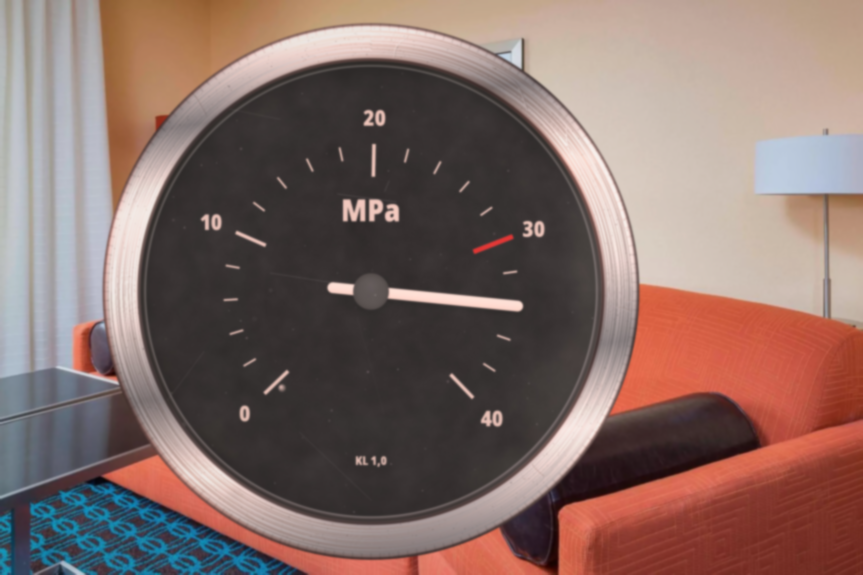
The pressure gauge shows MPa 34
